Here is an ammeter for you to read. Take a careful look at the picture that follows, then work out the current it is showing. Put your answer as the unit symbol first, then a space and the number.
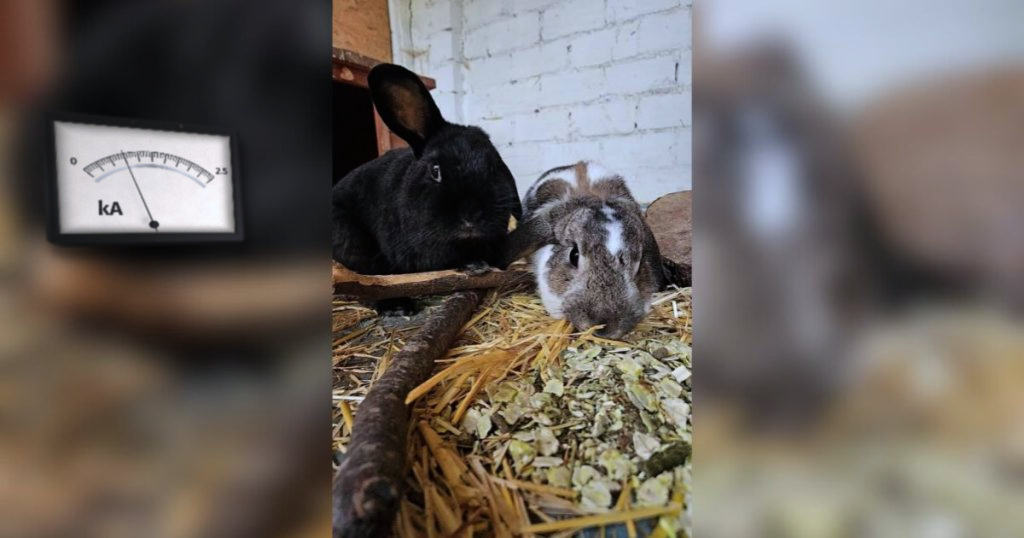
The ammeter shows kA 0.75
